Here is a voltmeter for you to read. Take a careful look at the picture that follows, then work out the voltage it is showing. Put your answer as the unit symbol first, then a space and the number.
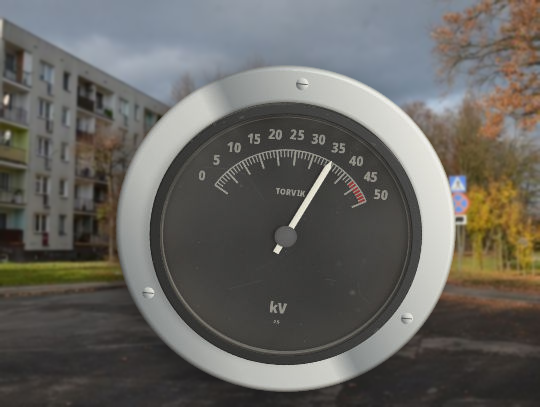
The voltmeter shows kV 35
